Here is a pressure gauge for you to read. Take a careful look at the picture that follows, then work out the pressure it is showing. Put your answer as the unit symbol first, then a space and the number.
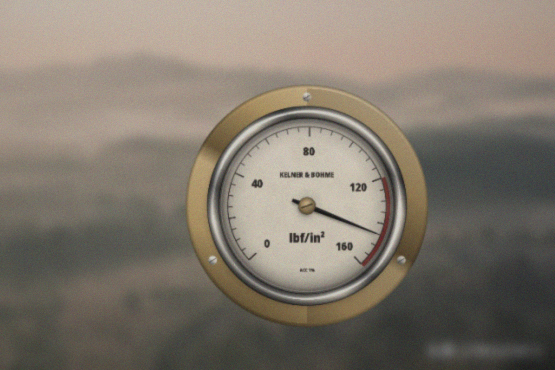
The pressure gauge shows psi 145
